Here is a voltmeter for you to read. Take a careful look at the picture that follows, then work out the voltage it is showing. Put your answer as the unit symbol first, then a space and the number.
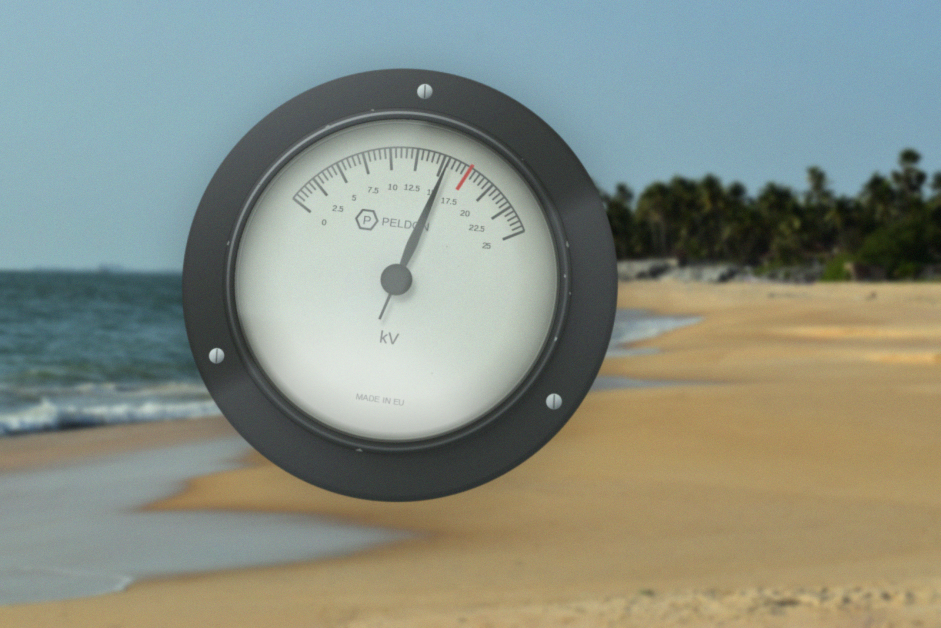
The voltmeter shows kV 15.5
